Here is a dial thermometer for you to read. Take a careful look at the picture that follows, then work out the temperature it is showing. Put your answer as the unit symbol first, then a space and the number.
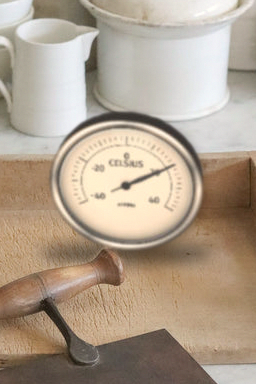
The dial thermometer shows °C 20
